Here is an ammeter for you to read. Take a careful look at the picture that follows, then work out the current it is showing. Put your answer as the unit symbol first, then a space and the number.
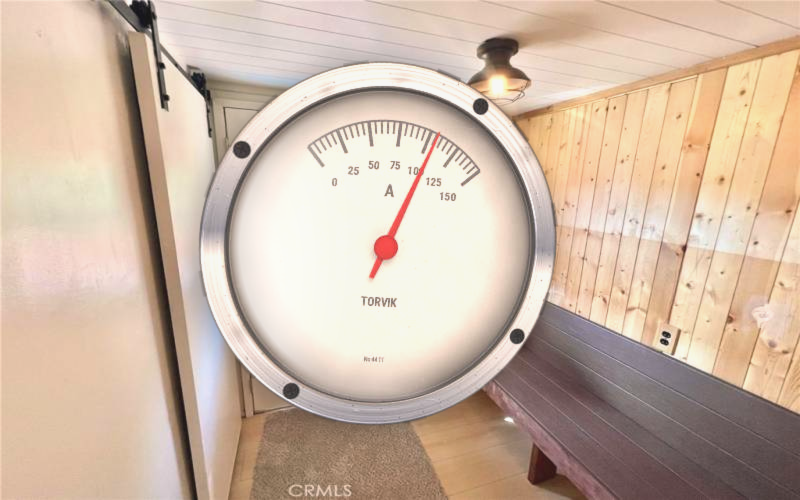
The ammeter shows A 105
